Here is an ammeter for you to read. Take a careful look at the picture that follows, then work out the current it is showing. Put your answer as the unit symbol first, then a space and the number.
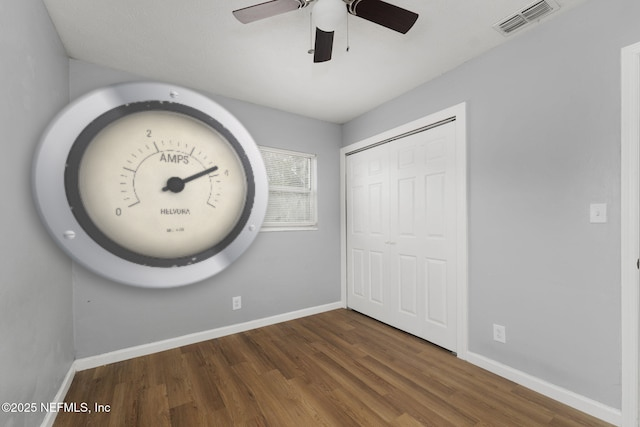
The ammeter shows A 3.8
